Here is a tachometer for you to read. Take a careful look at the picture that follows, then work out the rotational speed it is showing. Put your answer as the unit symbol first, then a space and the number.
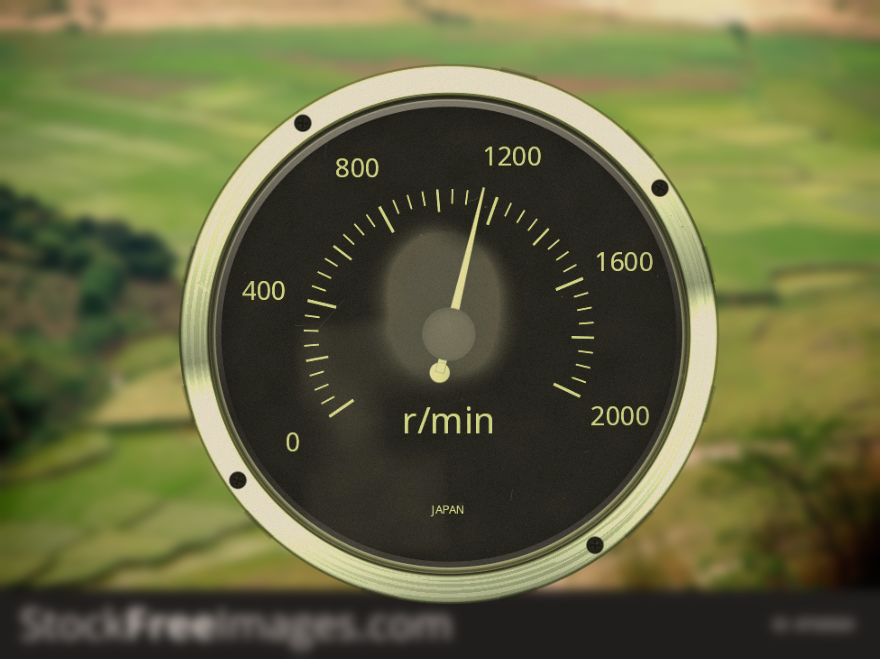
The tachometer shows rpm 1150
